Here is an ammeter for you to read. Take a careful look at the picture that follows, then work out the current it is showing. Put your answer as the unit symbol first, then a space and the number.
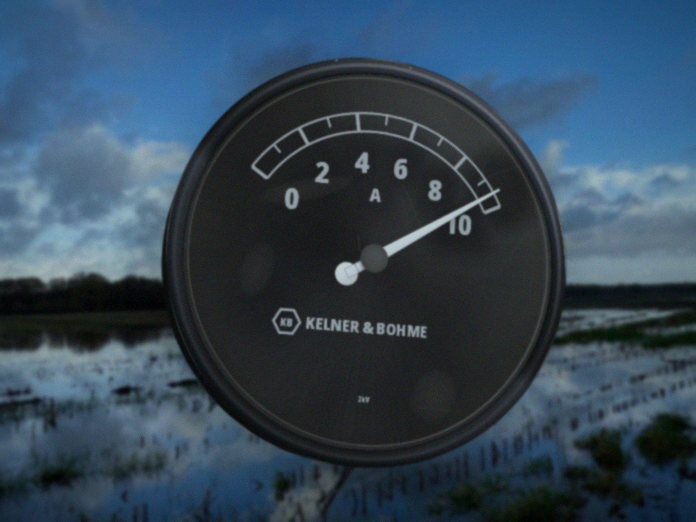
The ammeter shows A 9.5
